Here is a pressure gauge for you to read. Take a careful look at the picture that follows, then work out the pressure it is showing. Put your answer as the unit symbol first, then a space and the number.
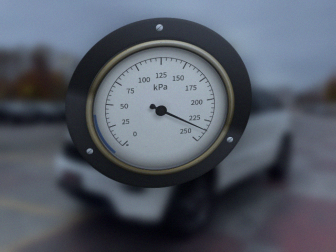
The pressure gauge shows kPa 235
